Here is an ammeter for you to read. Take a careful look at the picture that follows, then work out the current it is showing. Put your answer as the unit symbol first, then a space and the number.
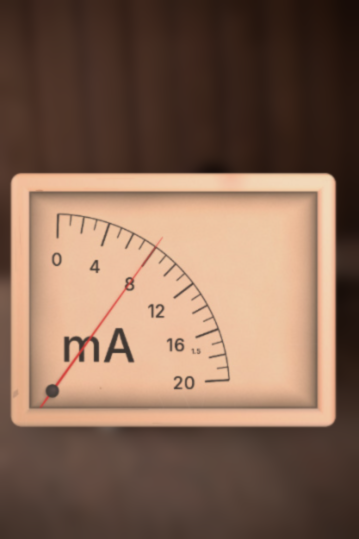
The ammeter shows mA 8
